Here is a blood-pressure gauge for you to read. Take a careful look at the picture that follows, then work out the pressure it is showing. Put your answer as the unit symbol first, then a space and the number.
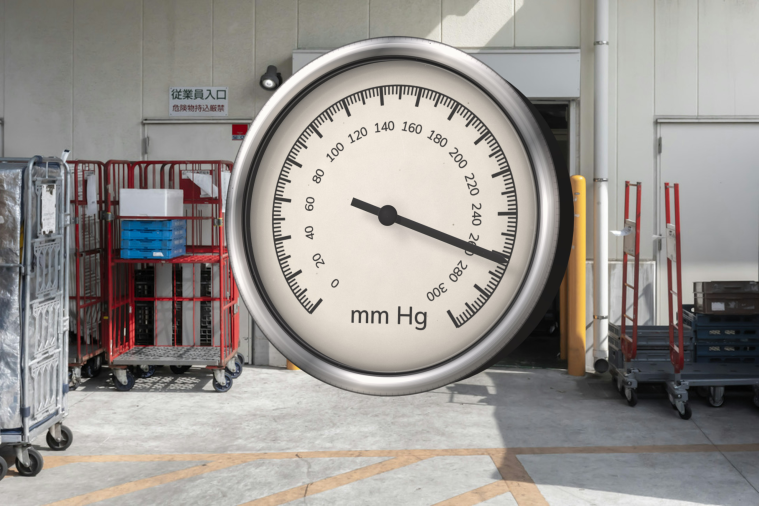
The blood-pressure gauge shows mmHg 262
